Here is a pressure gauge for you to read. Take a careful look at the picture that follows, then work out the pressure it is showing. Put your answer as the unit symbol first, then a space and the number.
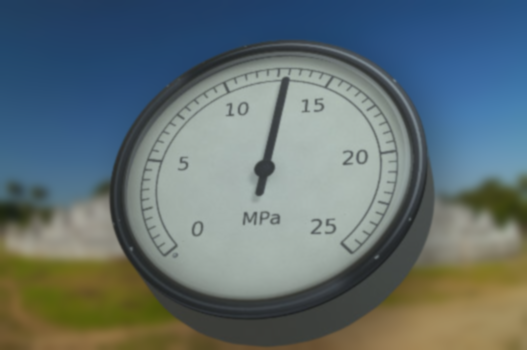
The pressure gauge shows MPa 13
